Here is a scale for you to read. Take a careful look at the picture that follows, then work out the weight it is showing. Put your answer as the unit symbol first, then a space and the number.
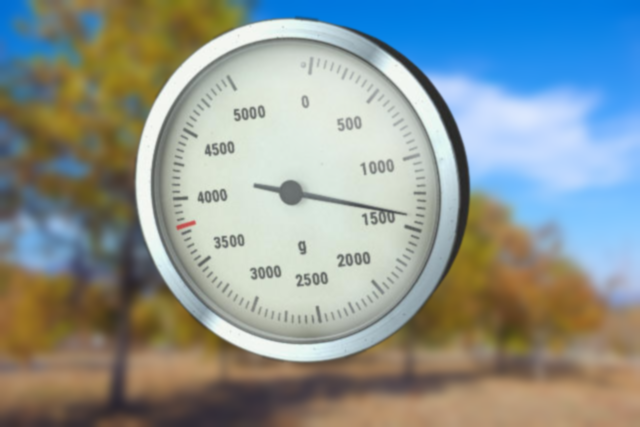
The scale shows g 1400
